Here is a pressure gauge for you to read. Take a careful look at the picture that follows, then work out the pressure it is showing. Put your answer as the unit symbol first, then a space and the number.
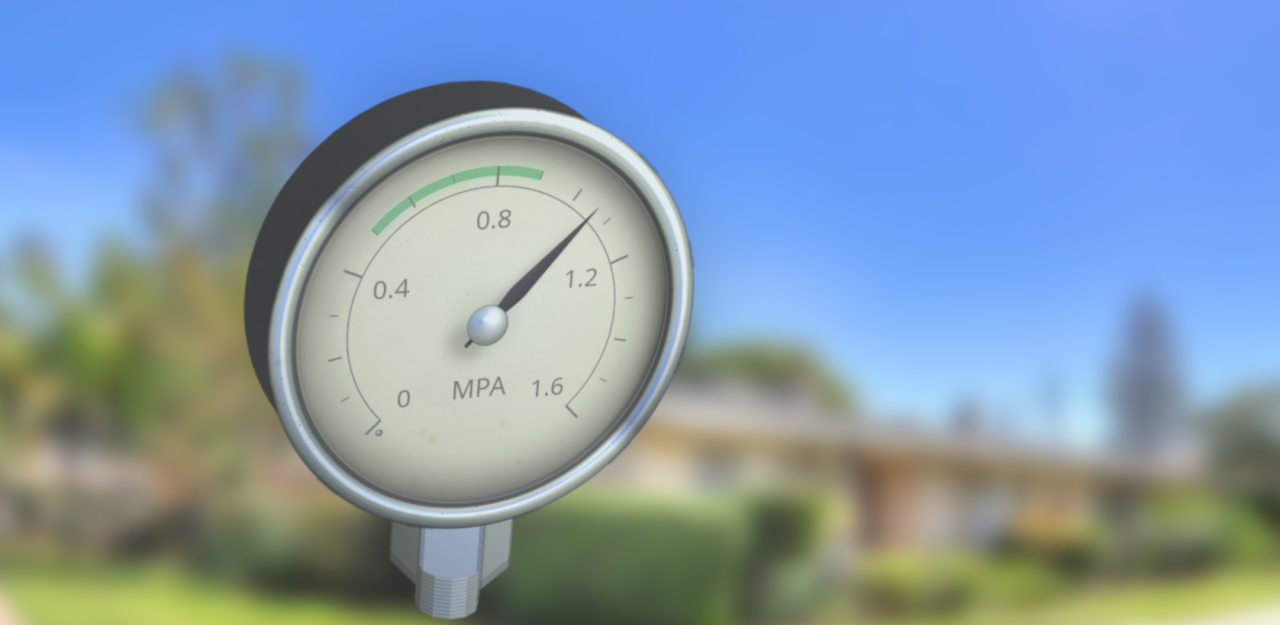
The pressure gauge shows MPa 1.05
